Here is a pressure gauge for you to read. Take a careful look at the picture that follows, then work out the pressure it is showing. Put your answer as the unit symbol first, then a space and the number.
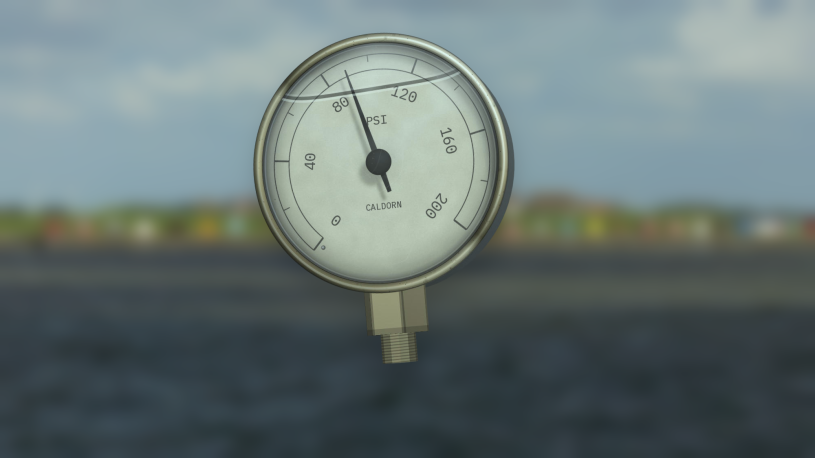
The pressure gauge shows psi 90
